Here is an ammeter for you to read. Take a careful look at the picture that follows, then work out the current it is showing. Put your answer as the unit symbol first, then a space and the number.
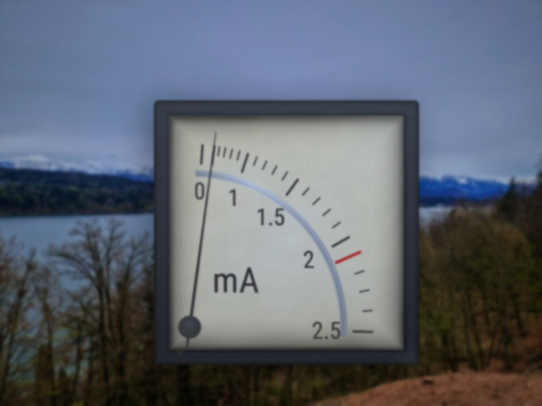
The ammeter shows mA 0.5
